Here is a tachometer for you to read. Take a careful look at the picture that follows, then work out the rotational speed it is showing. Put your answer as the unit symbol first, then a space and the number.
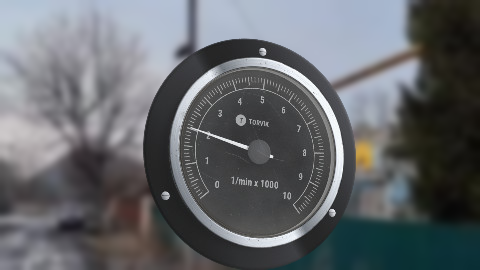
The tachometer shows rpm 2000
